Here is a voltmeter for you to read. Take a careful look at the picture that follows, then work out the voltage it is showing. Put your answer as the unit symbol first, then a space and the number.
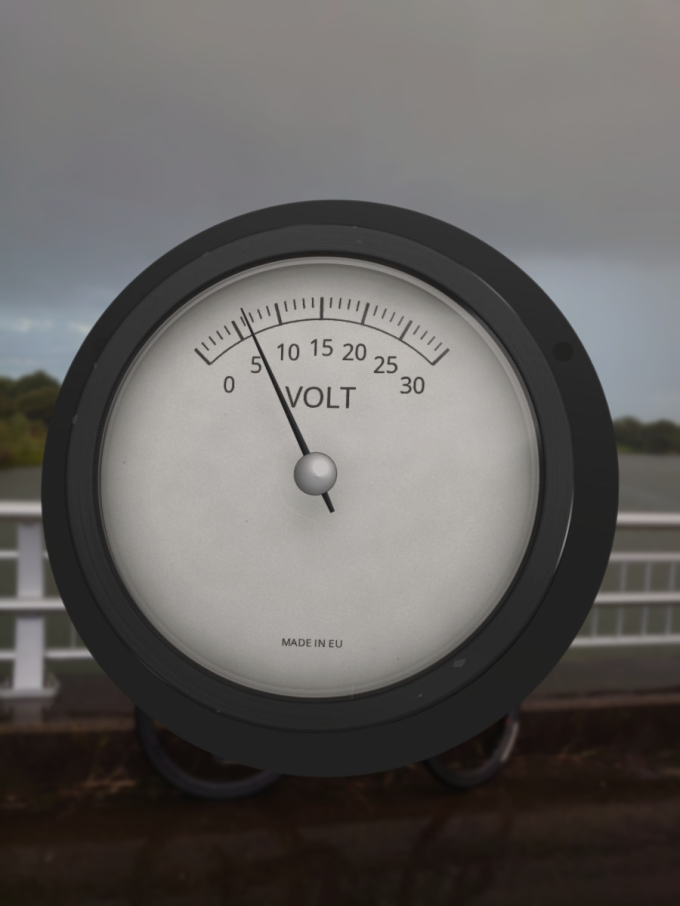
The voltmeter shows V 6.5
